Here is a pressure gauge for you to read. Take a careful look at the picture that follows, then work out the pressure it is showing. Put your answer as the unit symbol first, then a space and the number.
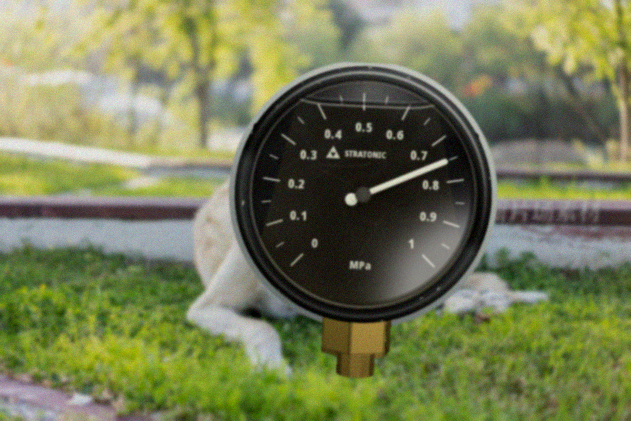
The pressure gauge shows MPa 0.75
